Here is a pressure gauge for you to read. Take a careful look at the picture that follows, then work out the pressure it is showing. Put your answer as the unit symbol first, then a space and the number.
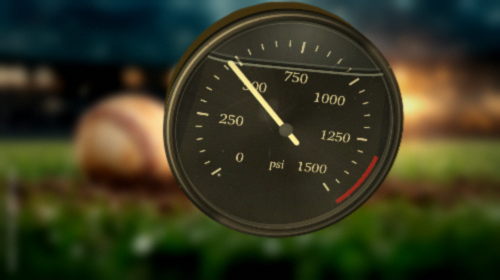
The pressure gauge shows psi 475
